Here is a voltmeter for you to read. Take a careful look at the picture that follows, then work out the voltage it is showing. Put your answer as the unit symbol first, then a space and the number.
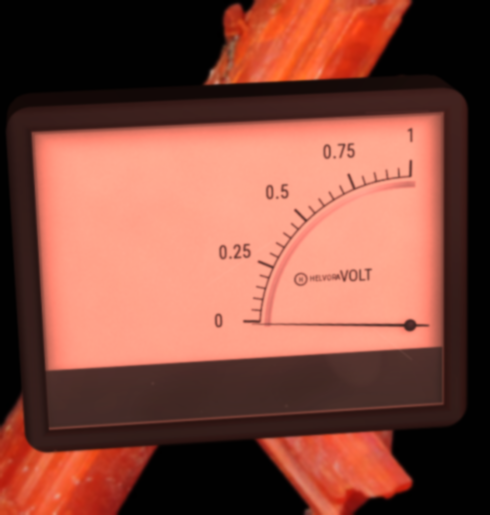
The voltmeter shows V 0
